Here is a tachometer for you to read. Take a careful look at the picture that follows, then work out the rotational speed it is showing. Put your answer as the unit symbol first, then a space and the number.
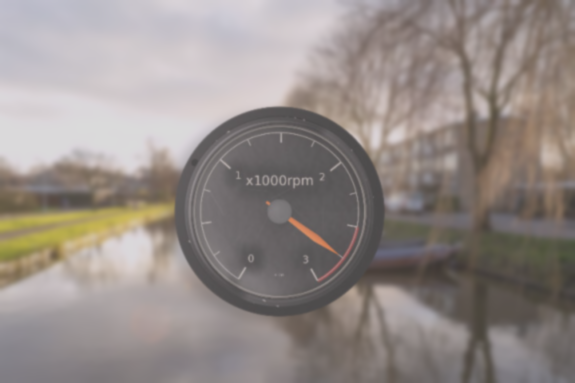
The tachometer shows rpm 2750
